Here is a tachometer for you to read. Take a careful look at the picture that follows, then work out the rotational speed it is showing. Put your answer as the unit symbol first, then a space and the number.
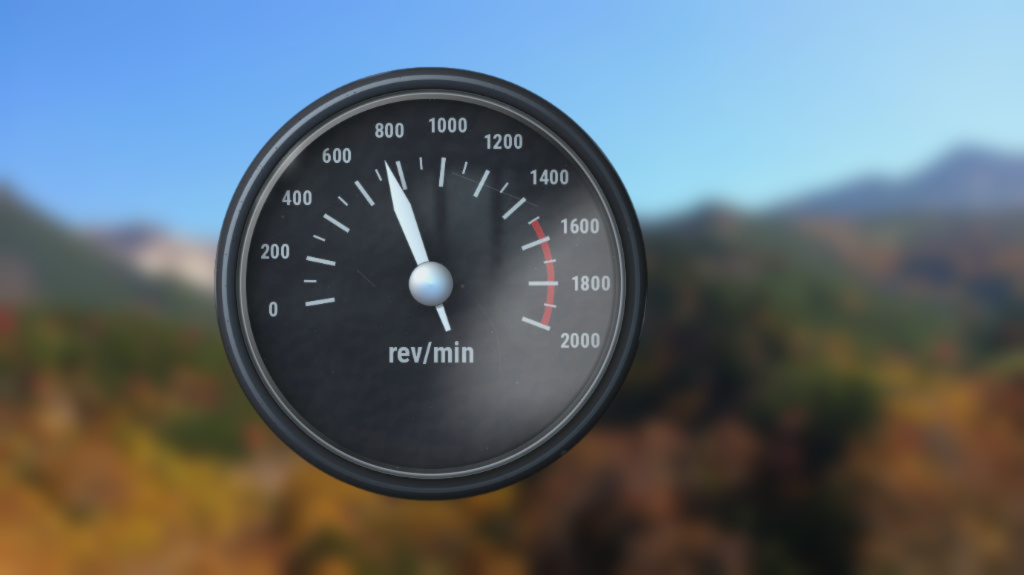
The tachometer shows rpm 750
